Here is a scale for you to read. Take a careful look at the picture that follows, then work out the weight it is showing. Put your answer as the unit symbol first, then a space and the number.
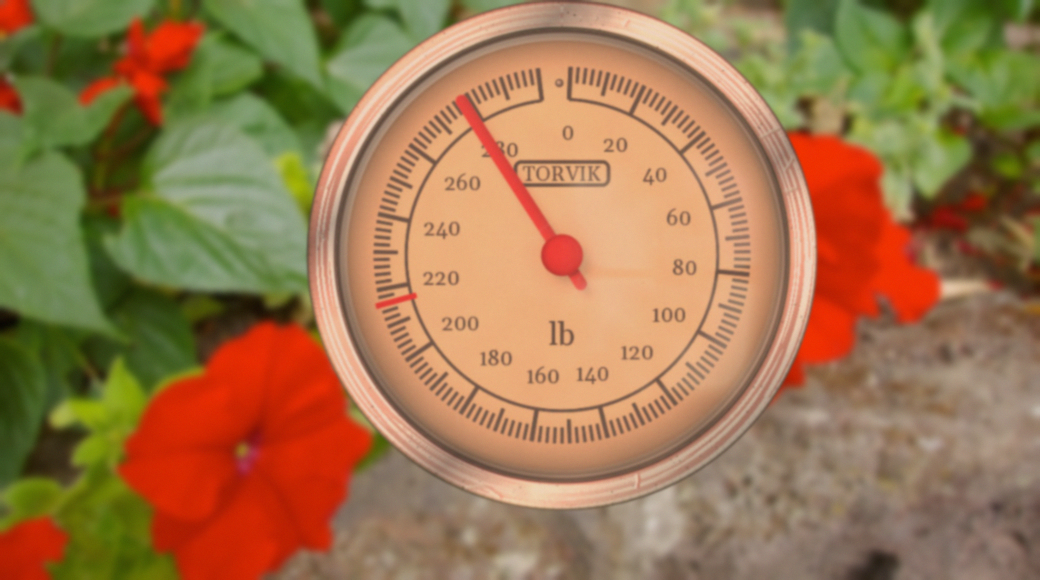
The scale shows lb 278
